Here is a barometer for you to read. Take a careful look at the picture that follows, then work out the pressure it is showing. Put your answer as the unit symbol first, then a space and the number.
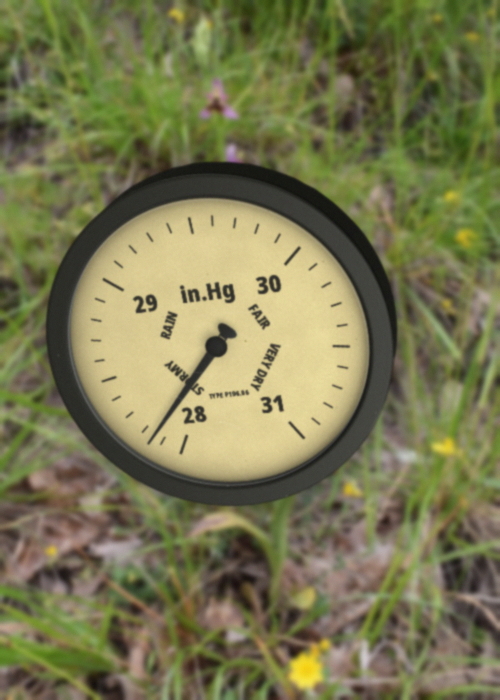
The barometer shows inHg 28.15
